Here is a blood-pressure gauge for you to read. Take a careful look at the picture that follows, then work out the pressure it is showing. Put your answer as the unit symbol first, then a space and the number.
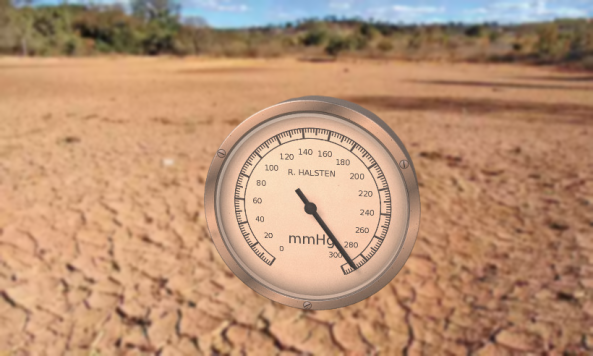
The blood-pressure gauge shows mmHg 290
